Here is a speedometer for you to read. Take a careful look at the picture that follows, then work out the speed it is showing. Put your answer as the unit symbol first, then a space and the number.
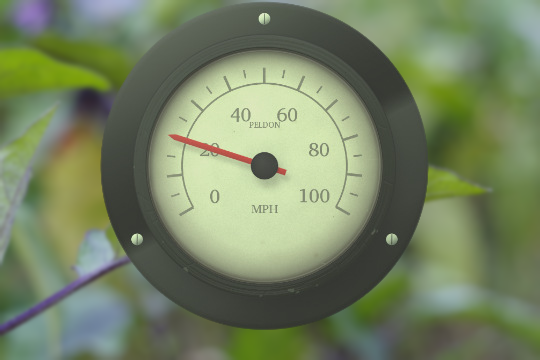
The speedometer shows mph 20
